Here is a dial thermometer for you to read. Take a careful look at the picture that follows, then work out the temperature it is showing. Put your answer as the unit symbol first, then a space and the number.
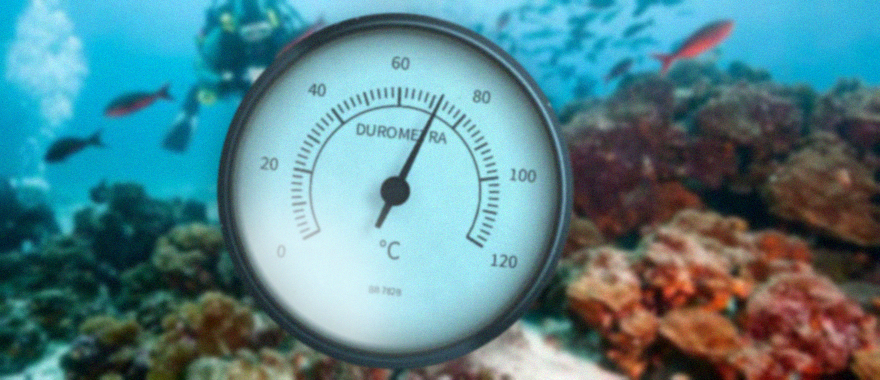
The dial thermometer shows °C 72
